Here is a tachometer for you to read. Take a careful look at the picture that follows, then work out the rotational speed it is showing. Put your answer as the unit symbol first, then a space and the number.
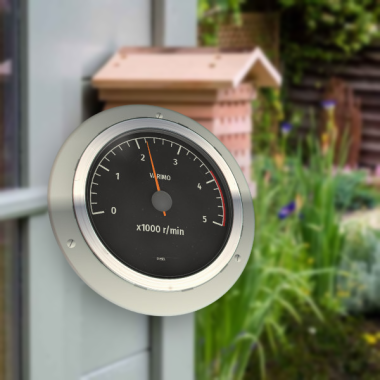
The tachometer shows rpm 2200
